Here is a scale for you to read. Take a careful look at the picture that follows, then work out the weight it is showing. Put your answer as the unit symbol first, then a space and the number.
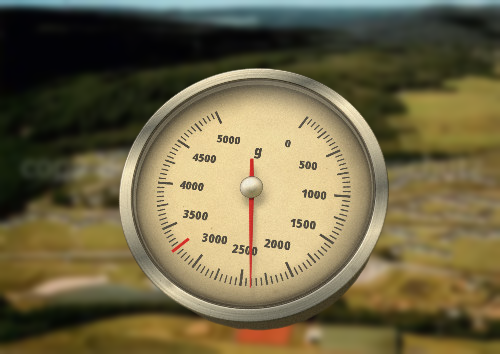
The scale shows g 2400
